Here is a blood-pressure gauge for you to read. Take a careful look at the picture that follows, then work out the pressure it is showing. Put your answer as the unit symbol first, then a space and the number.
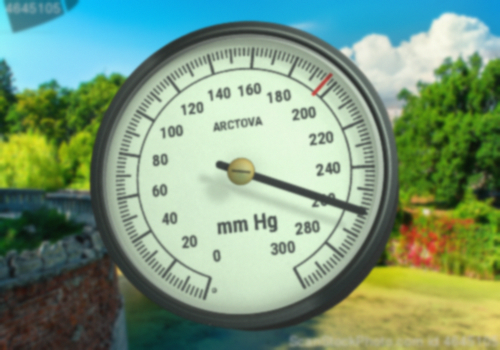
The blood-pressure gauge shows mmHg 260
